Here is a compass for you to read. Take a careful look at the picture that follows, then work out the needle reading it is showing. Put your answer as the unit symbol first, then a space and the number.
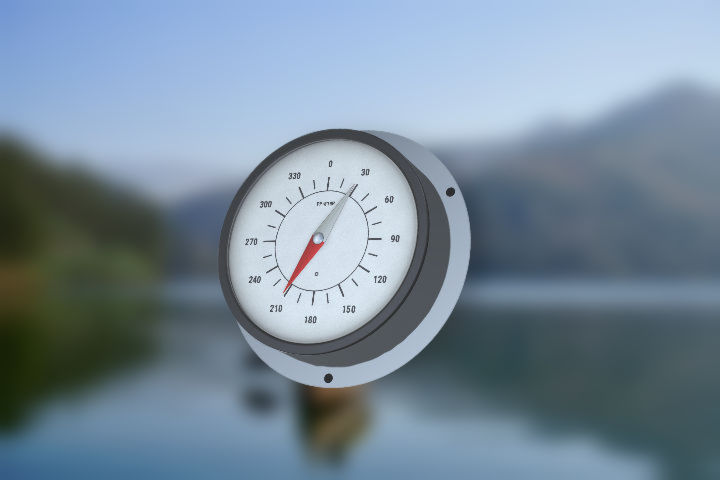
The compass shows ° 210
